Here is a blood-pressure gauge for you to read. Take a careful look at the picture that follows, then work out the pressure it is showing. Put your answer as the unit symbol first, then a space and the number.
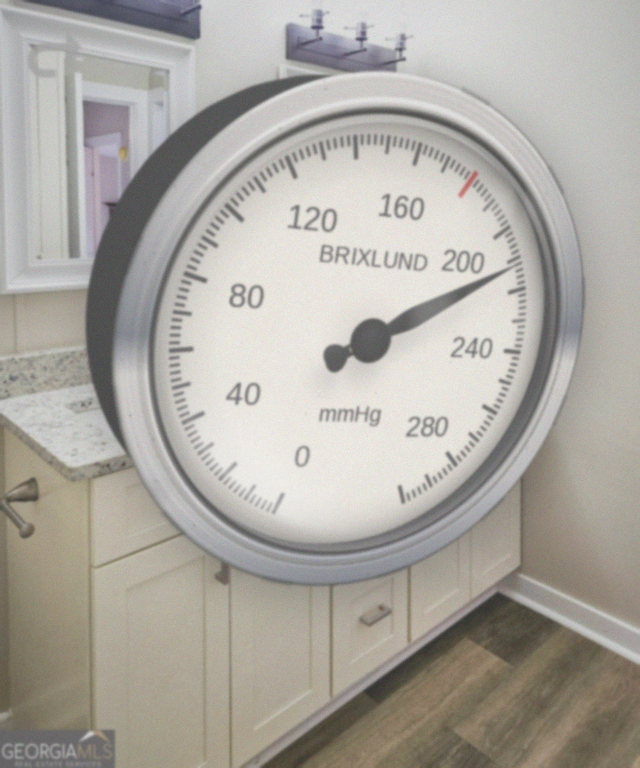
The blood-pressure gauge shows mmHg 210
